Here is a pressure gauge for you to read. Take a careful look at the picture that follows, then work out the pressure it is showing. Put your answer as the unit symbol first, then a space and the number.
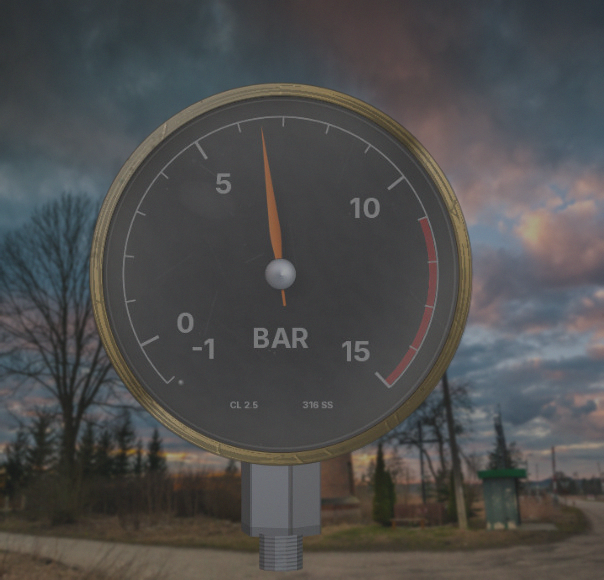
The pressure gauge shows bar 6.5
